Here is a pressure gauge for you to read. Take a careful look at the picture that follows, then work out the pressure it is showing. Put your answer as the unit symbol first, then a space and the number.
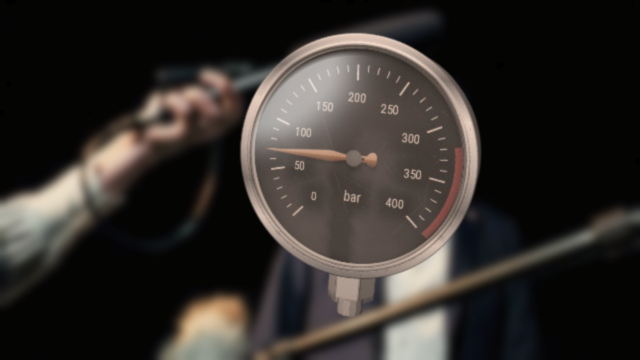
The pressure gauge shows bar 70
